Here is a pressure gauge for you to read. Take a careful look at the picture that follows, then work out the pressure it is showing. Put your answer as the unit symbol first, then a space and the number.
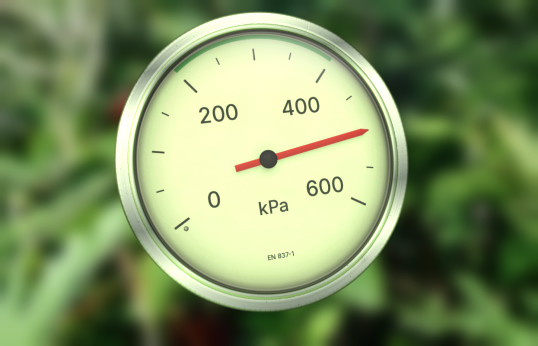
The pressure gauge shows kPa 500
